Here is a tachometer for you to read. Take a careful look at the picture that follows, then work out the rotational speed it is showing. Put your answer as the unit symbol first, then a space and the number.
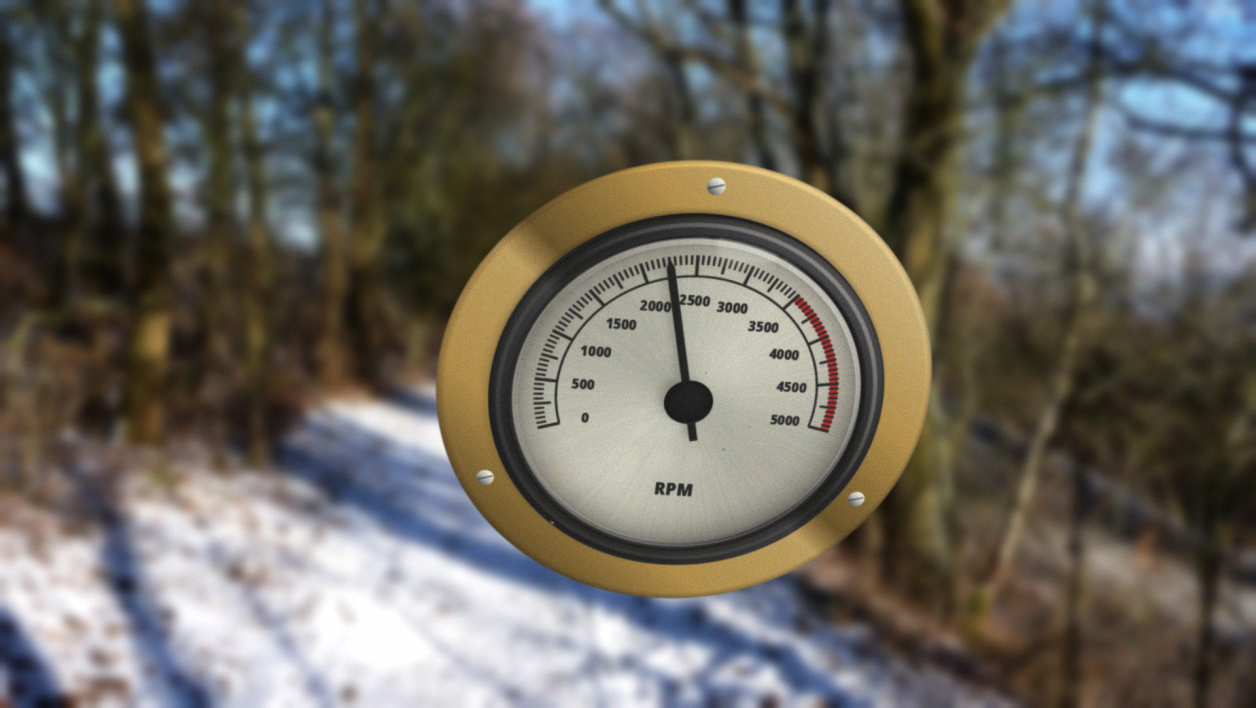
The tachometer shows rpm 2250
